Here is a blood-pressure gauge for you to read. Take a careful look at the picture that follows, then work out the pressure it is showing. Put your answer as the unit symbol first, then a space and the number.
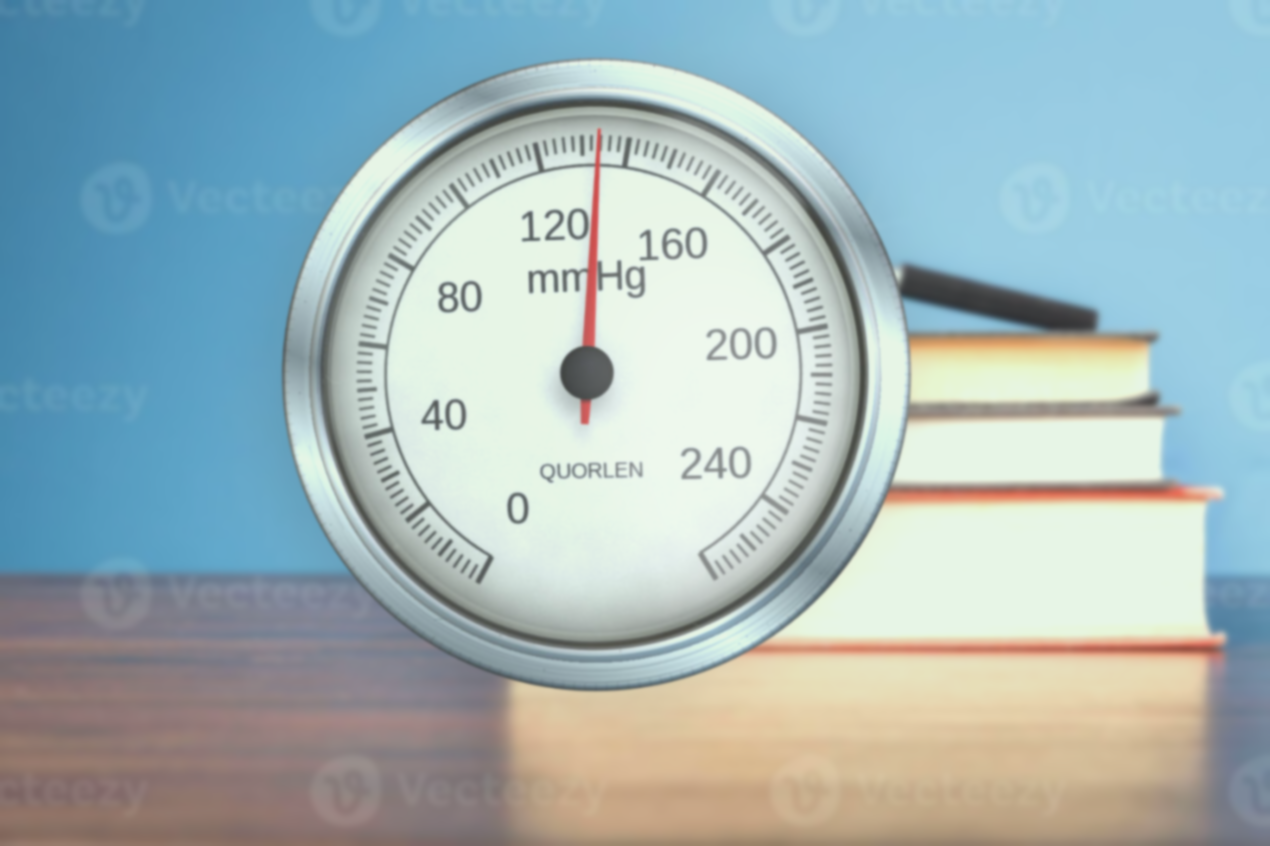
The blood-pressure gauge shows mmHg 134
